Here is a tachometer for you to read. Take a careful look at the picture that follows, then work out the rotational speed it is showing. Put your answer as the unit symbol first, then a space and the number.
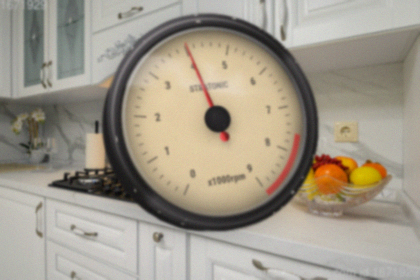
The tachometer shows rpm 4000
